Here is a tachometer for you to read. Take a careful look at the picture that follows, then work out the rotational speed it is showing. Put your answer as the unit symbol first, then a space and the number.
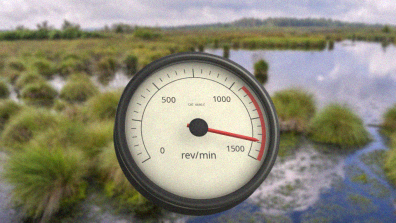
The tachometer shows rpm 1400
